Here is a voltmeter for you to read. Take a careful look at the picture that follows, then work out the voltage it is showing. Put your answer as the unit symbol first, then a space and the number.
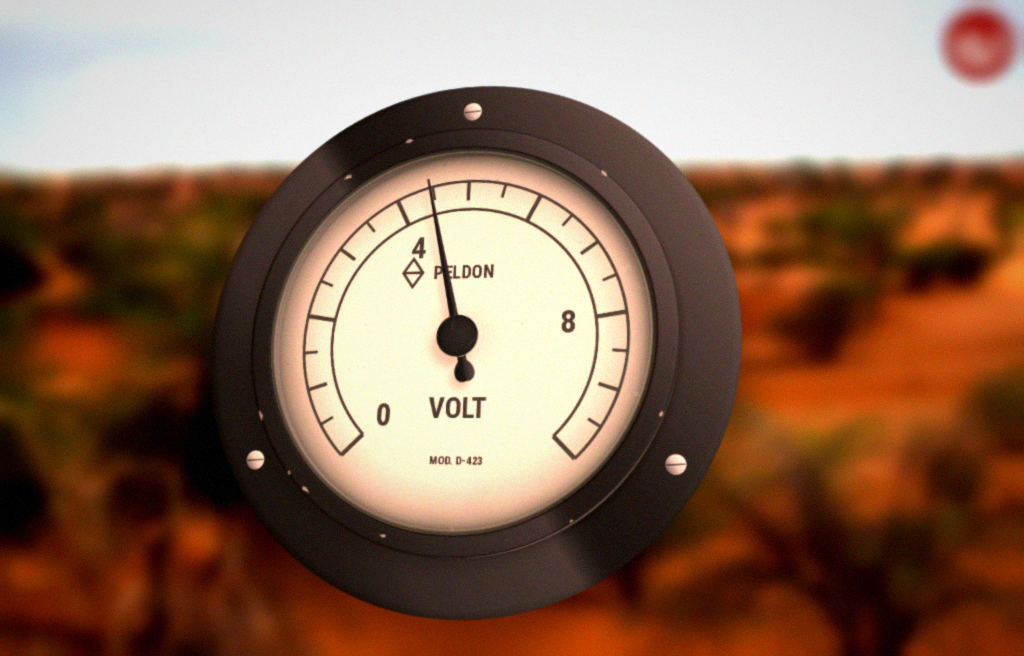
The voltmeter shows V 4.5
